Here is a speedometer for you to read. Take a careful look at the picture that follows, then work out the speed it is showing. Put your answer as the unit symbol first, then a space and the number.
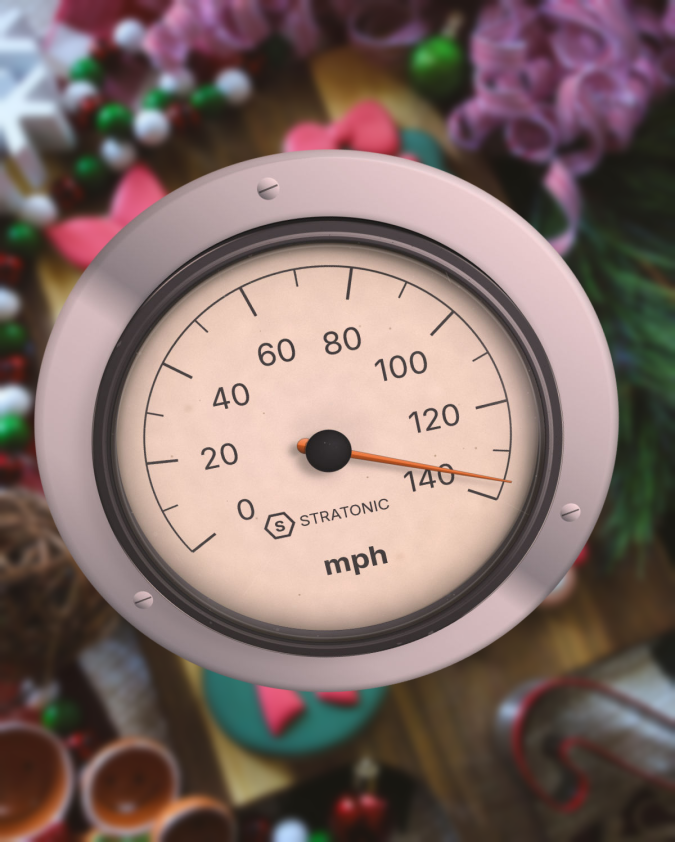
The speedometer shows mph 135
